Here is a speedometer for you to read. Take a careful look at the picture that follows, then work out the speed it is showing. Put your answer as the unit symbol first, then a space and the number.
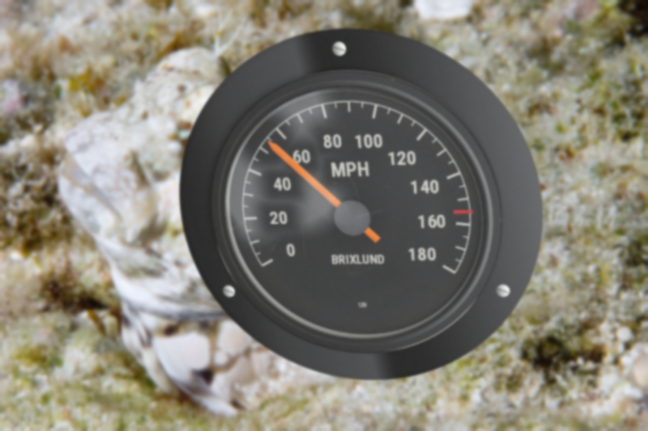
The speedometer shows mph 55
